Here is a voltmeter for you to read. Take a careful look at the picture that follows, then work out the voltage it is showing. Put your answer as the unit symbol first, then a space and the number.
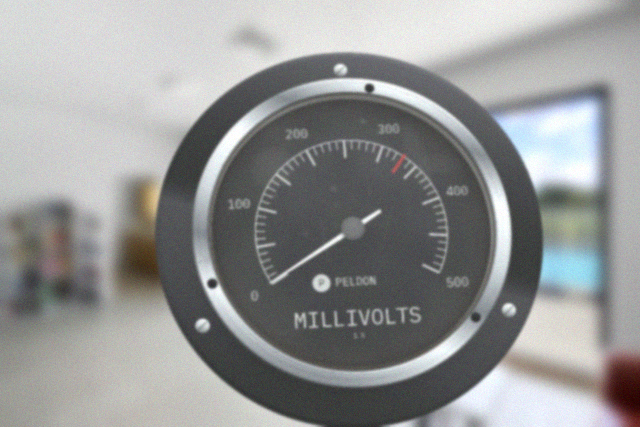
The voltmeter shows mV 0
